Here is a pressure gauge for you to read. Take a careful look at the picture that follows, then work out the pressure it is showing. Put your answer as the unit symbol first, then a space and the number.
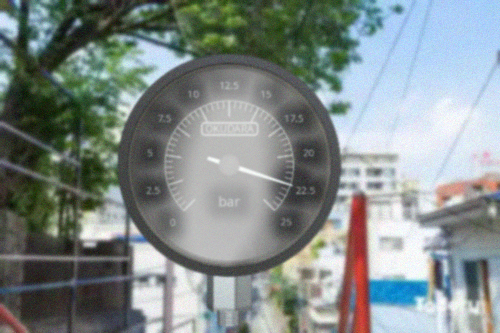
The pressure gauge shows bar 22.5
